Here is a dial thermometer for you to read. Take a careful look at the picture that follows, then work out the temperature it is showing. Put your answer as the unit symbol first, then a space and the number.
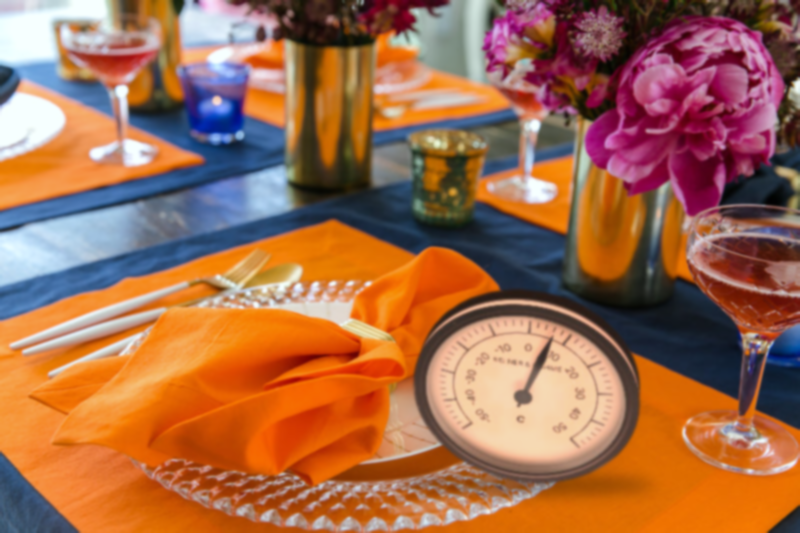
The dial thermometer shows °C 6
